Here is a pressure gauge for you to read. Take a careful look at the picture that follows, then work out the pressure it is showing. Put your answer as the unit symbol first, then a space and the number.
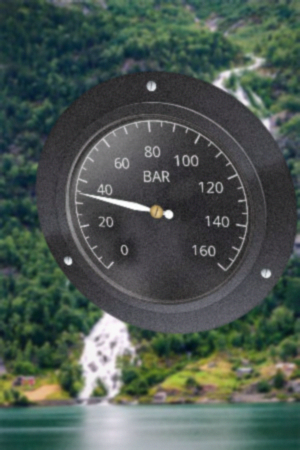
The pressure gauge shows bar 35
